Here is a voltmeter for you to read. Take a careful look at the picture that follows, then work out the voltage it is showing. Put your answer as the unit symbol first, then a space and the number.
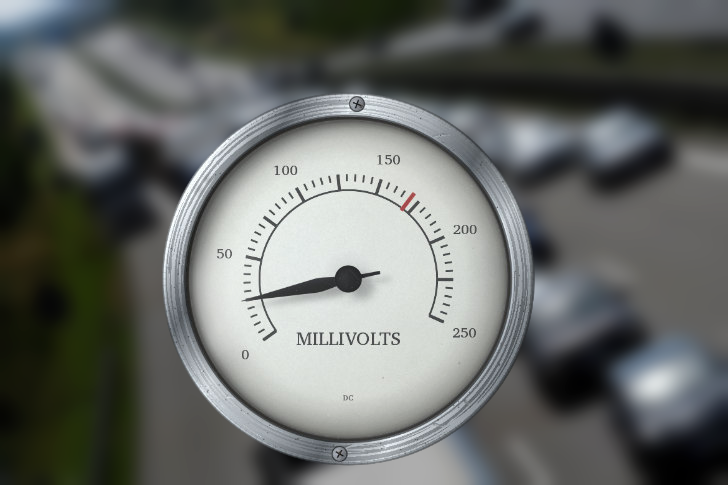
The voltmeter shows mV 25
